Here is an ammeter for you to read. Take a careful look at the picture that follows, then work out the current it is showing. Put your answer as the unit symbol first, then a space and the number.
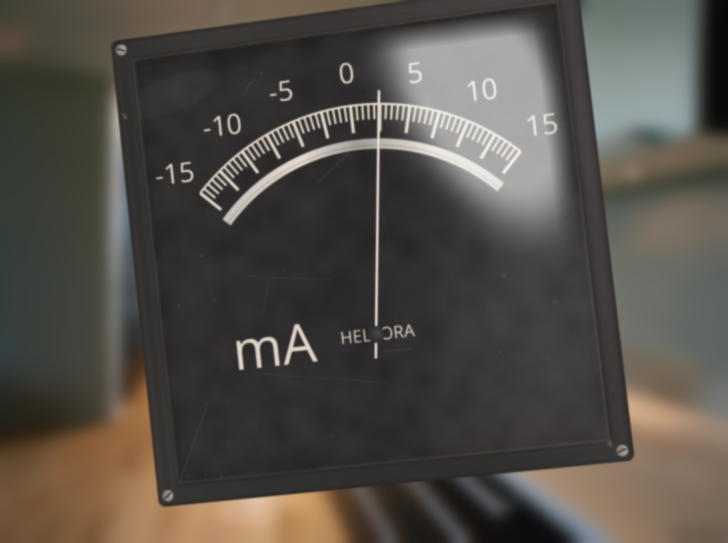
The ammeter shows mA 2.5
